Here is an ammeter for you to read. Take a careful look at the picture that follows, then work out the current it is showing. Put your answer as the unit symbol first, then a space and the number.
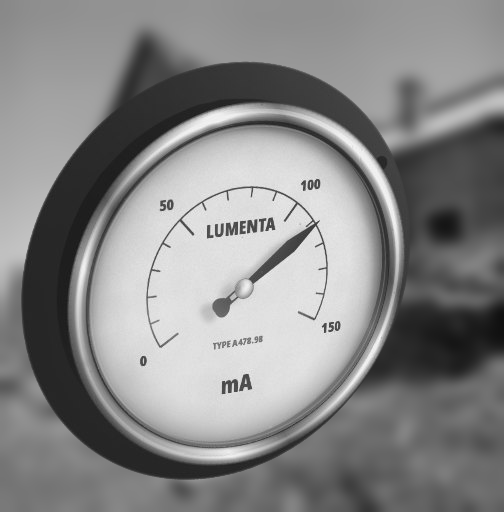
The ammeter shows mA 110
